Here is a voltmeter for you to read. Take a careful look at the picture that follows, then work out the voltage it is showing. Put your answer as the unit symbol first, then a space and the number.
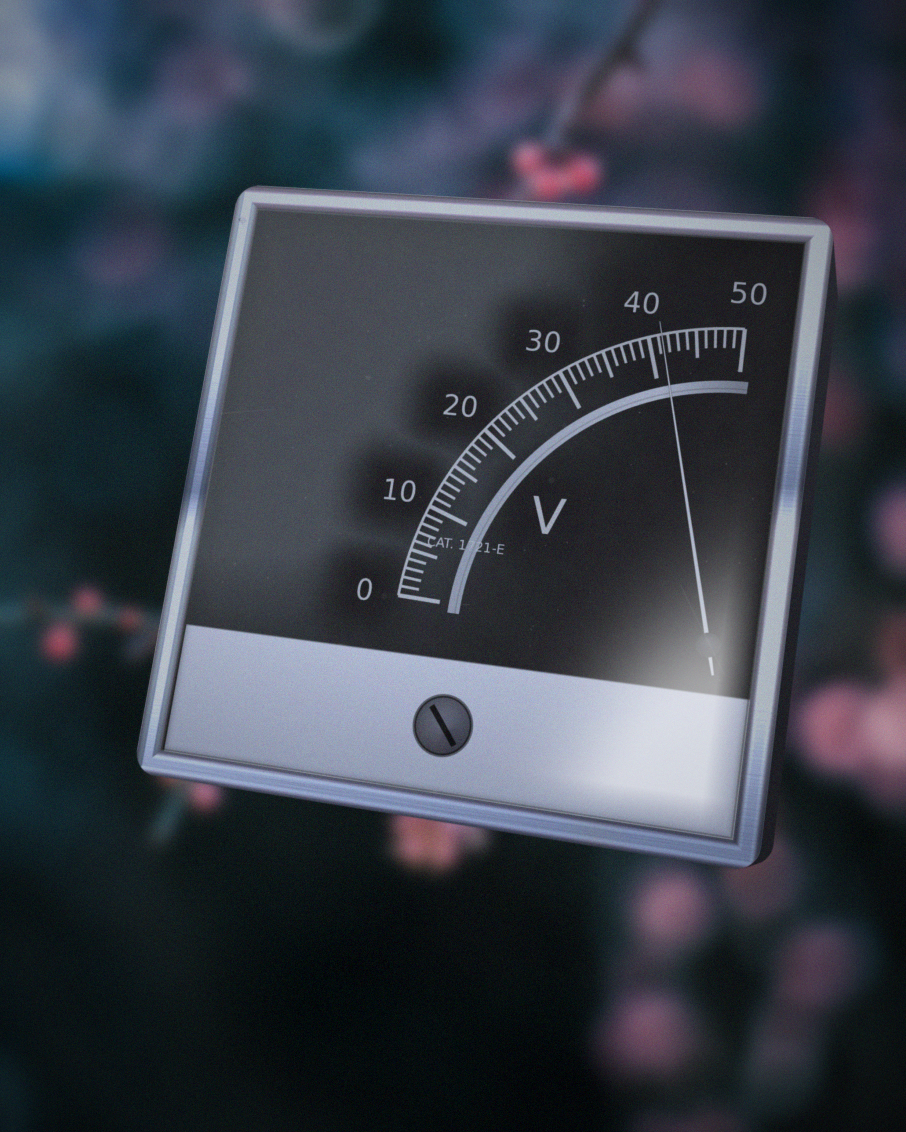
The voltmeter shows V 41.5
